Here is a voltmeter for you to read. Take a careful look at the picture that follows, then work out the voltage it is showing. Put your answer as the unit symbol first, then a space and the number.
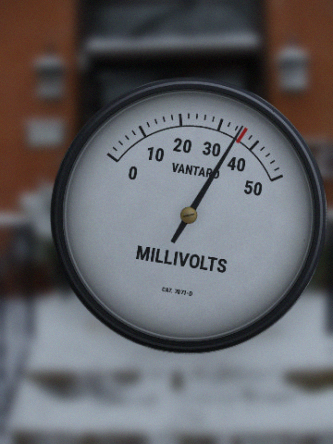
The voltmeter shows mV 35
